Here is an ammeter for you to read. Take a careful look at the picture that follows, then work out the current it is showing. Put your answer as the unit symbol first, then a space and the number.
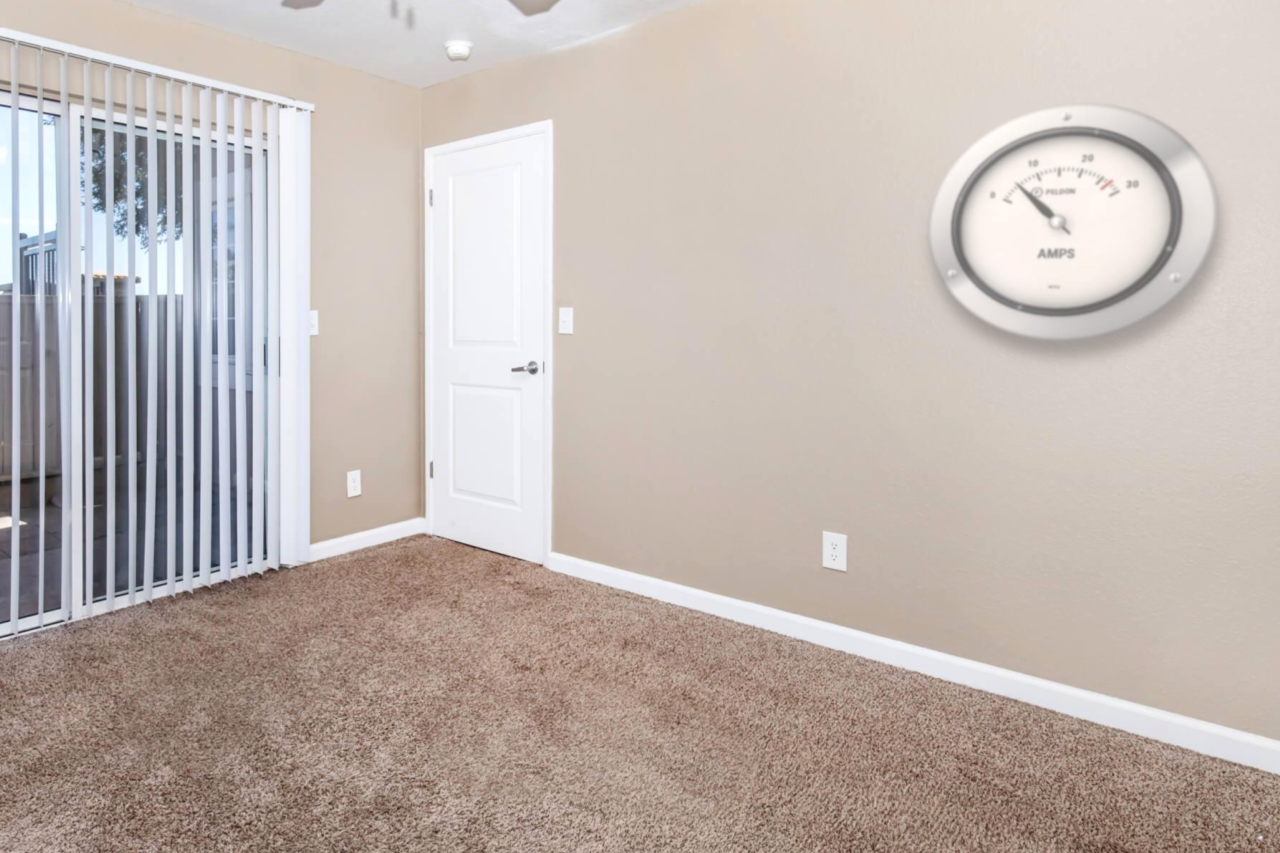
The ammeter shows A 5
